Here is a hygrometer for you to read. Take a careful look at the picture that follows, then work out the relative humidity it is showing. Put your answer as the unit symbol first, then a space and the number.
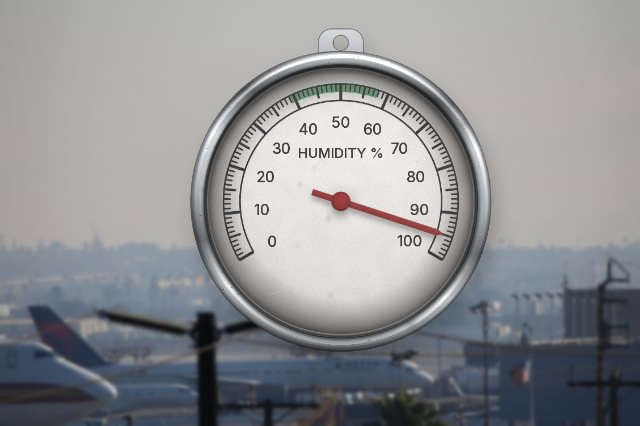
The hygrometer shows % 95
